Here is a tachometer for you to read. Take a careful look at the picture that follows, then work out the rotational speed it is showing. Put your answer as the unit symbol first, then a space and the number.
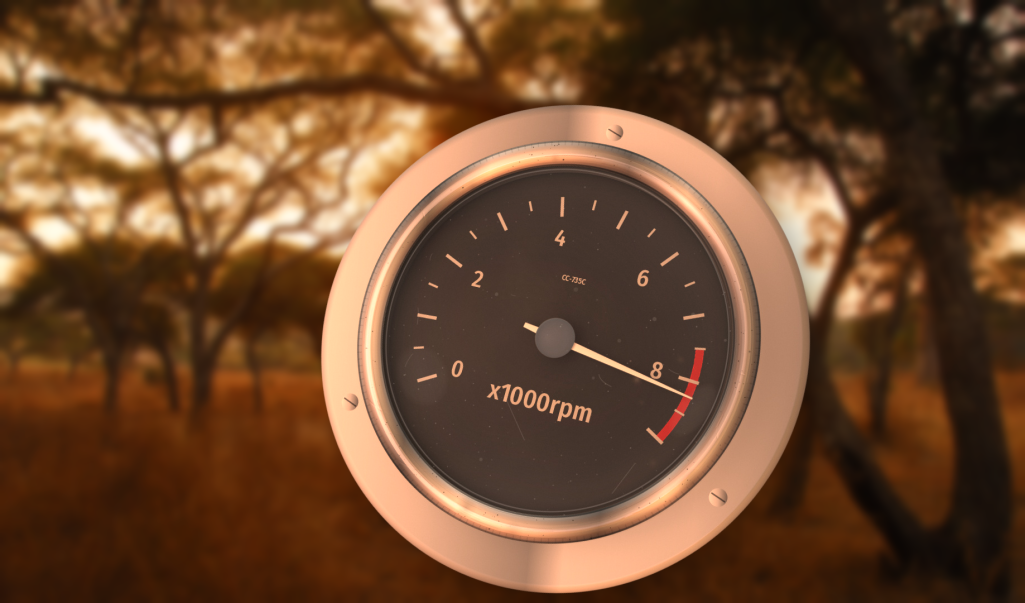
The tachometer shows rpm 8250
